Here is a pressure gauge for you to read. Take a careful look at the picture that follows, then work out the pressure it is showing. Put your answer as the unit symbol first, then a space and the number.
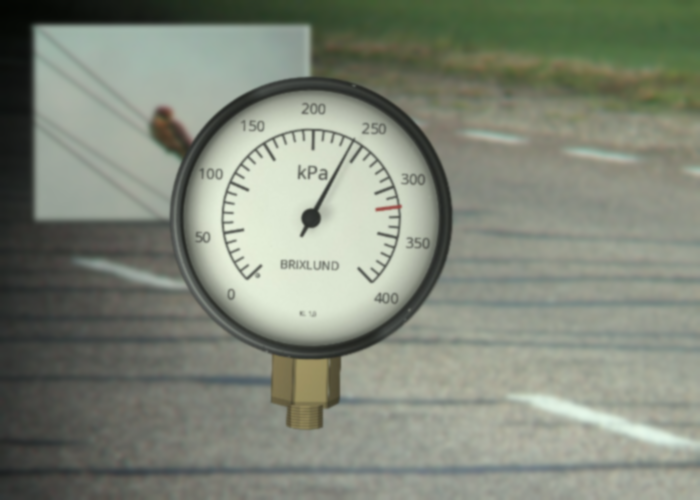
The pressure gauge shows kPa 240
